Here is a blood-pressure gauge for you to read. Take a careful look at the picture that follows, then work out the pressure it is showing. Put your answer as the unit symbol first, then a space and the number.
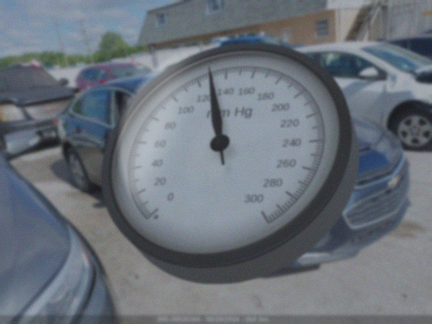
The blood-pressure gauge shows mmHg 130
